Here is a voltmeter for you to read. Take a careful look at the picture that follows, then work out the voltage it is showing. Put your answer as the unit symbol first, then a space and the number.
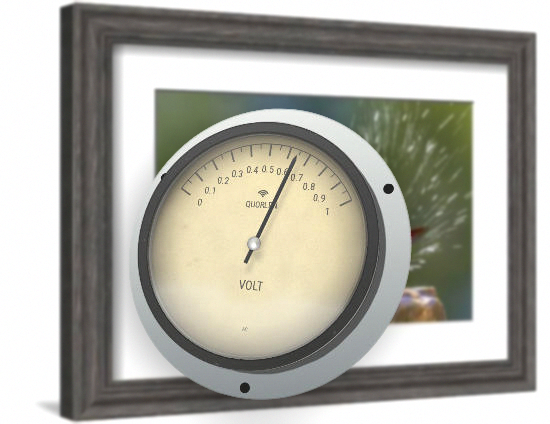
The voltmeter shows V 0.65
